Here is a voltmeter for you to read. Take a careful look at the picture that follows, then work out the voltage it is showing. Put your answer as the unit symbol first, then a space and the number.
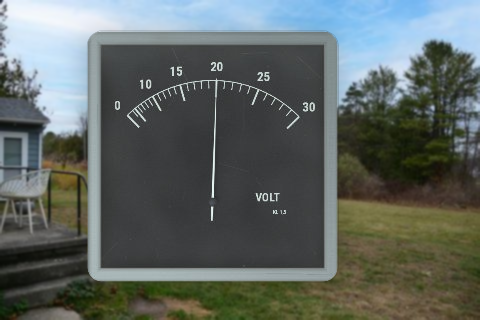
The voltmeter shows V 20
